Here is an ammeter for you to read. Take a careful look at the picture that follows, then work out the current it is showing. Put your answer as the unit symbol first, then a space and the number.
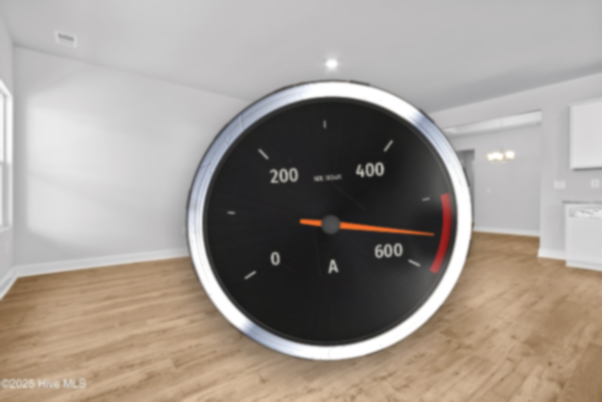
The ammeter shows A 550
